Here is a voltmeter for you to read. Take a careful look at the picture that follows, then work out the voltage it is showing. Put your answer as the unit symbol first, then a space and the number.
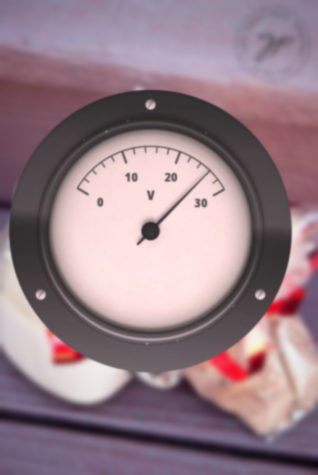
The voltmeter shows V 26
